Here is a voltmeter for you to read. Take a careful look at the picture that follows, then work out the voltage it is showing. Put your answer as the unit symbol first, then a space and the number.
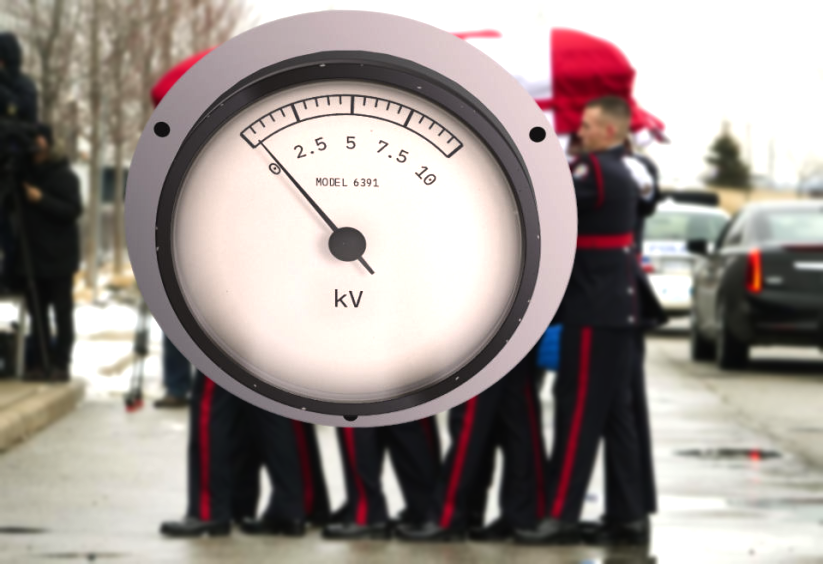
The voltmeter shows kV 0.5
